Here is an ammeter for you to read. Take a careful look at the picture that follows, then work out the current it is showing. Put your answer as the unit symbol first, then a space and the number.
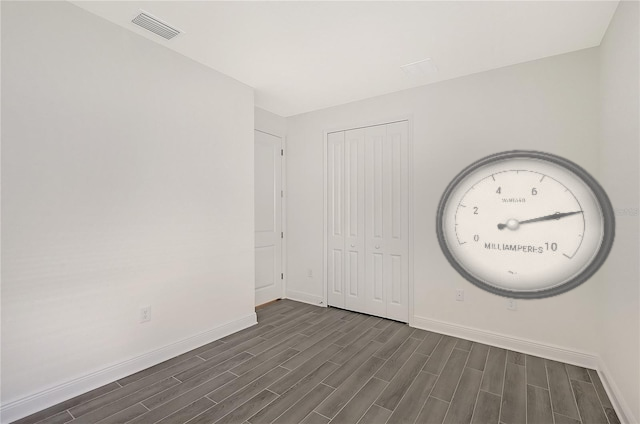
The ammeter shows mA 8
